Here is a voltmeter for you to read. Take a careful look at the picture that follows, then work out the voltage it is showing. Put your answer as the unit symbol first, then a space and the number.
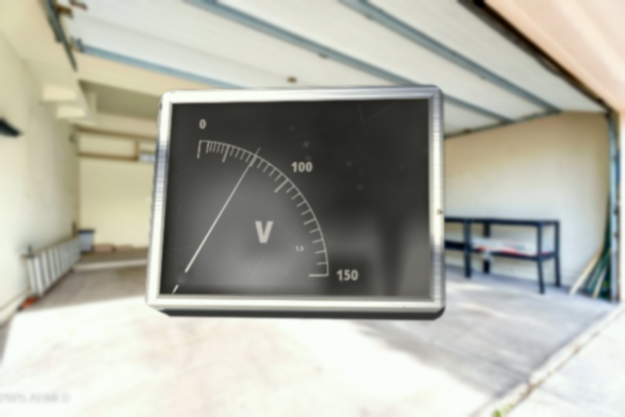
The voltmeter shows V 75
